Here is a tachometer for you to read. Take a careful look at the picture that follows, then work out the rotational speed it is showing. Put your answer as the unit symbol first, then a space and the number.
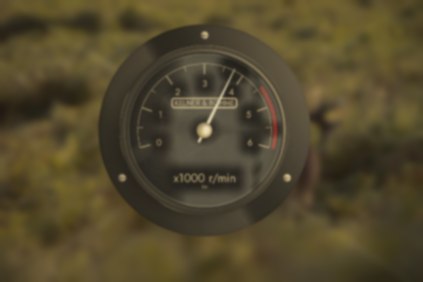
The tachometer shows rpm 3750
